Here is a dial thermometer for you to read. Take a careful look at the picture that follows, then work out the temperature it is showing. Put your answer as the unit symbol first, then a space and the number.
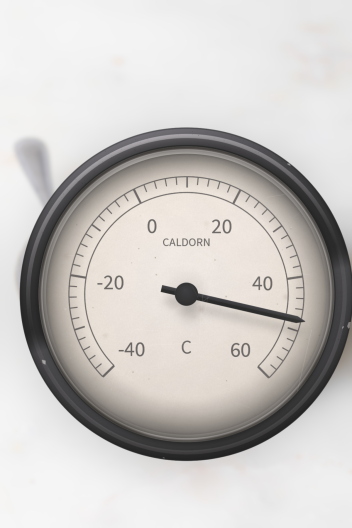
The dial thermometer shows °C 48
